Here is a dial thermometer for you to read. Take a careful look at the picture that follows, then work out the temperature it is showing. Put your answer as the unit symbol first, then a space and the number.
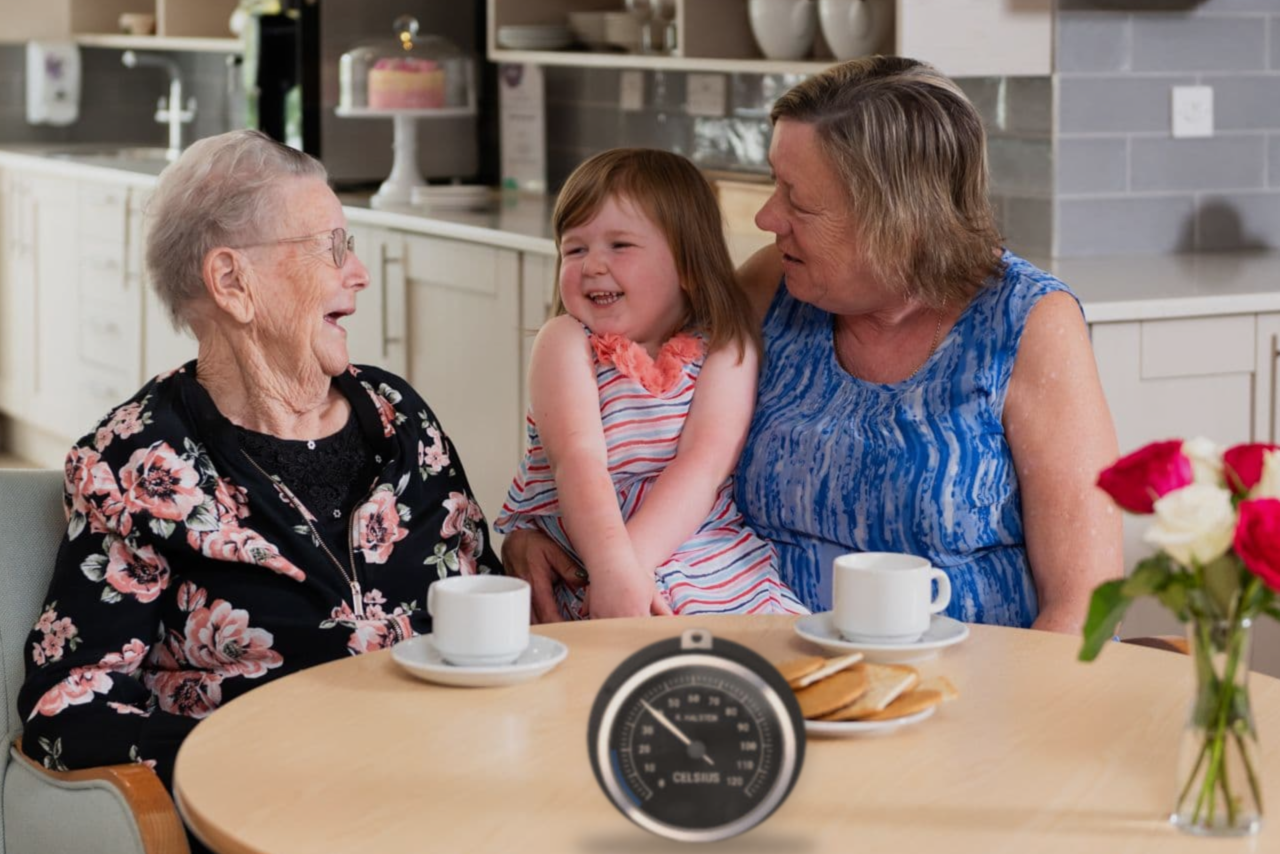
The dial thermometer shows °C 40
